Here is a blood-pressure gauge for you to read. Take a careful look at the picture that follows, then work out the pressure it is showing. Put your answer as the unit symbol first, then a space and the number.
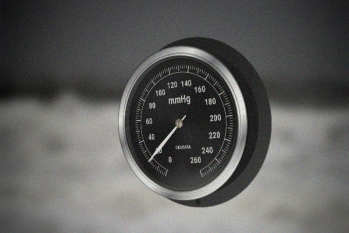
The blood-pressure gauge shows mmHg 20
